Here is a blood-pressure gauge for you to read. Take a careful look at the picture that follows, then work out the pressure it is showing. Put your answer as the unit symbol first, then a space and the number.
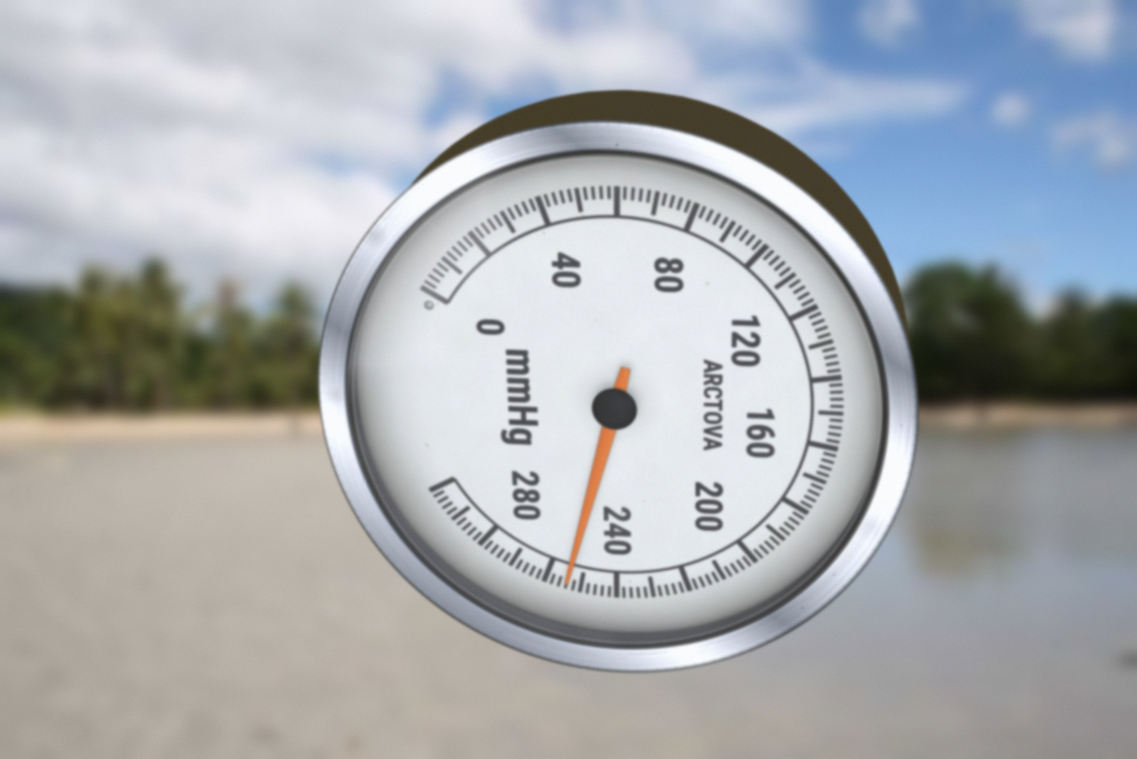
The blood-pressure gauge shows mmHg 254
